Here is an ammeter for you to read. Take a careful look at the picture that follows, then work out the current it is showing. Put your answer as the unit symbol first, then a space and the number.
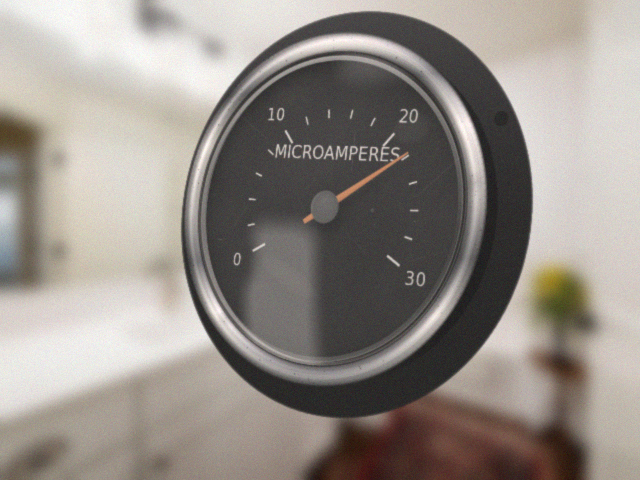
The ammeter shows µA 22
